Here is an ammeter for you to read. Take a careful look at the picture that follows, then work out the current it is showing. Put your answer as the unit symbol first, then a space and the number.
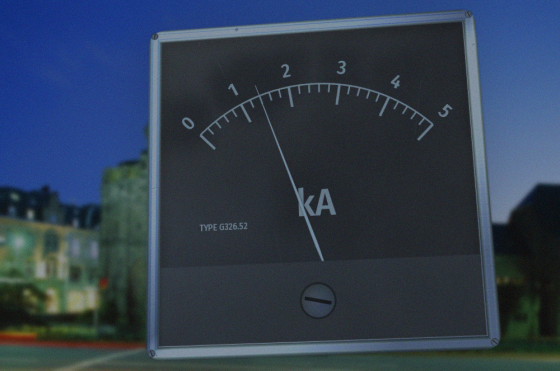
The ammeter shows kA 1.4
